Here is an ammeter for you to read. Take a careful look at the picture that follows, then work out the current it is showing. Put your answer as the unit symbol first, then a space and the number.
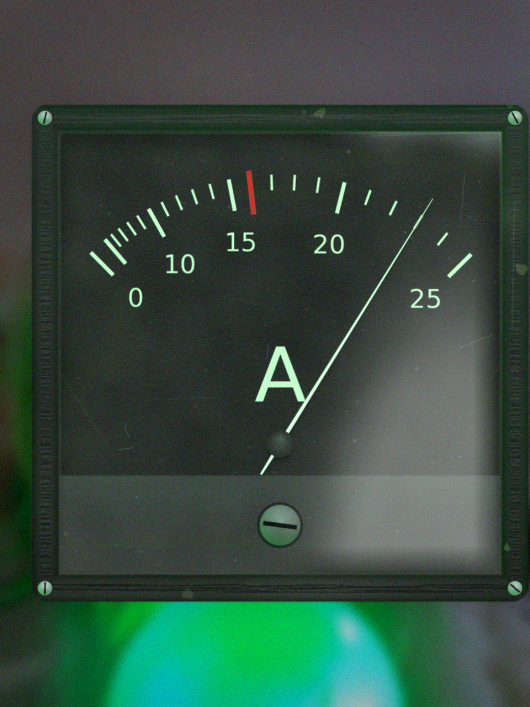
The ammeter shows A 23
